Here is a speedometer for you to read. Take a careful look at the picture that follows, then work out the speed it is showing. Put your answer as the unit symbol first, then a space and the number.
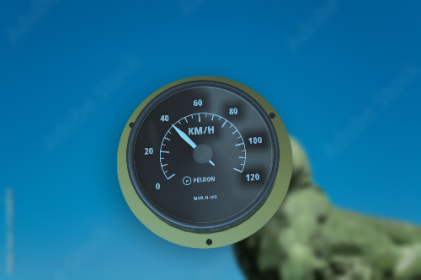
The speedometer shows km/h 40
